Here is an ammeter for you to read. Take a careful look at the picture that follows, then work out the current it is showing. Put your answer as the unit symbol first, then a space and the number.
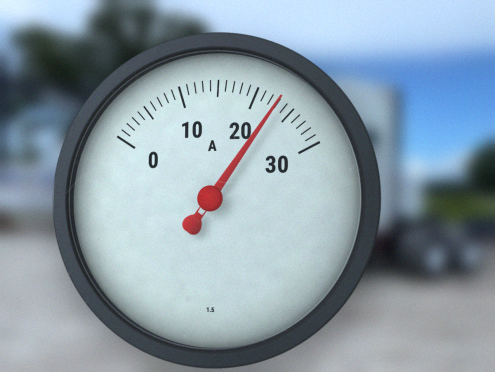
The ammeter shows A 23
